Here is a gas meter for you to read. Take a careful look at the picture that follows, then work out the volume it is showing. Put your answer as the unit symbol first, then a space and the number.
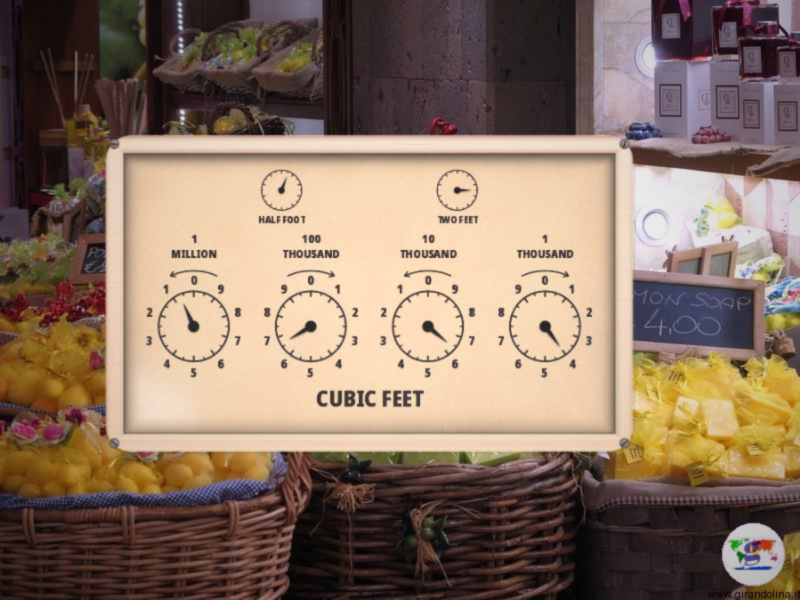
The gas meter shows ft³ 66400
